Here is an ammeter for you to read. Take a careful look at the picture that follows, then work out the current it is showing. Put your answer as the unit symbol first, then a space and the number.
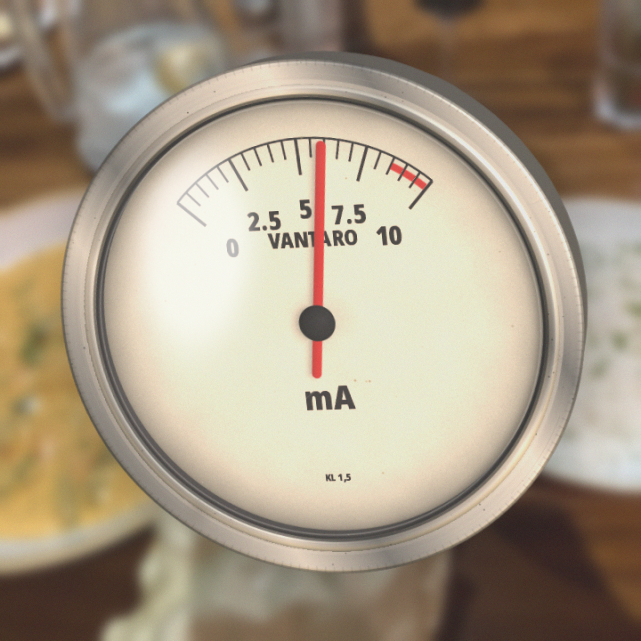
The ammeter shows mA 6
